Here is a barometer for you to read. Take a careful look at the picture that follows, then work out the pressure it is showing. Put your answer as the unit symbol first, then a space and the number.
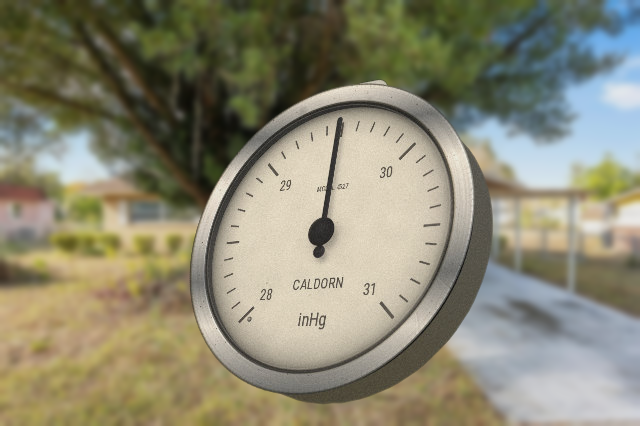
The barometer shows inHg 29.5
